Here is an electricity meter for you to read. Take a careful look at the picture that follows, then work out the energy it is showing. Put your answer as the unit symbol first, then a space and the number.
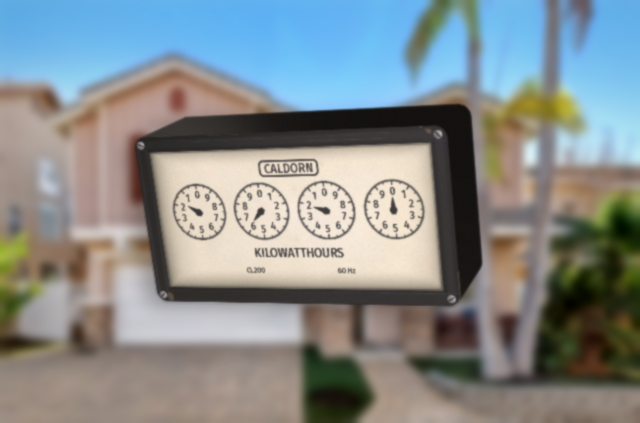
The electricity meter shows kWh 1620
